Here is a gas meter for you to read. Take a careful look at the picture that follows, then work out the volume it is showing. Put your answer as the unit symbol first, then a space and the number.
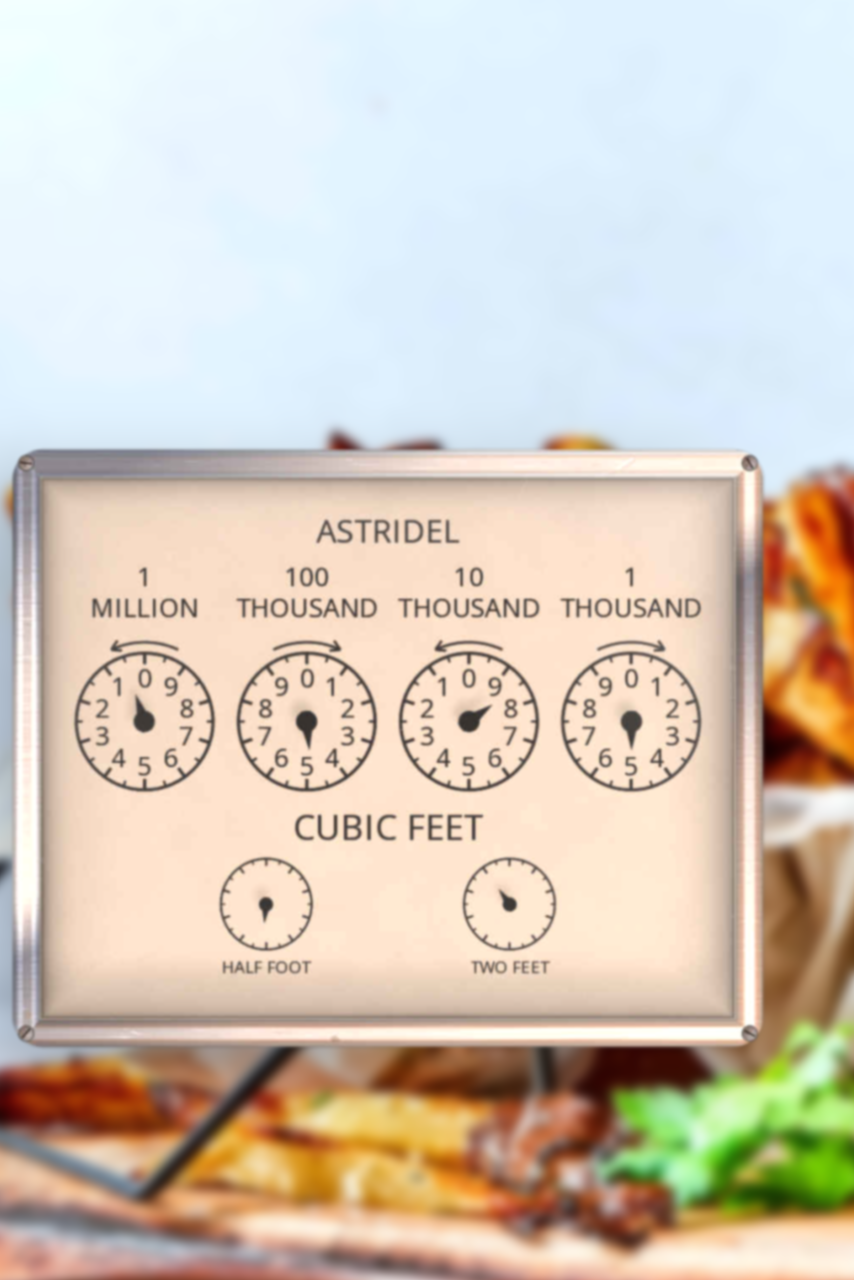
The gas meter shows ft³ 48500
